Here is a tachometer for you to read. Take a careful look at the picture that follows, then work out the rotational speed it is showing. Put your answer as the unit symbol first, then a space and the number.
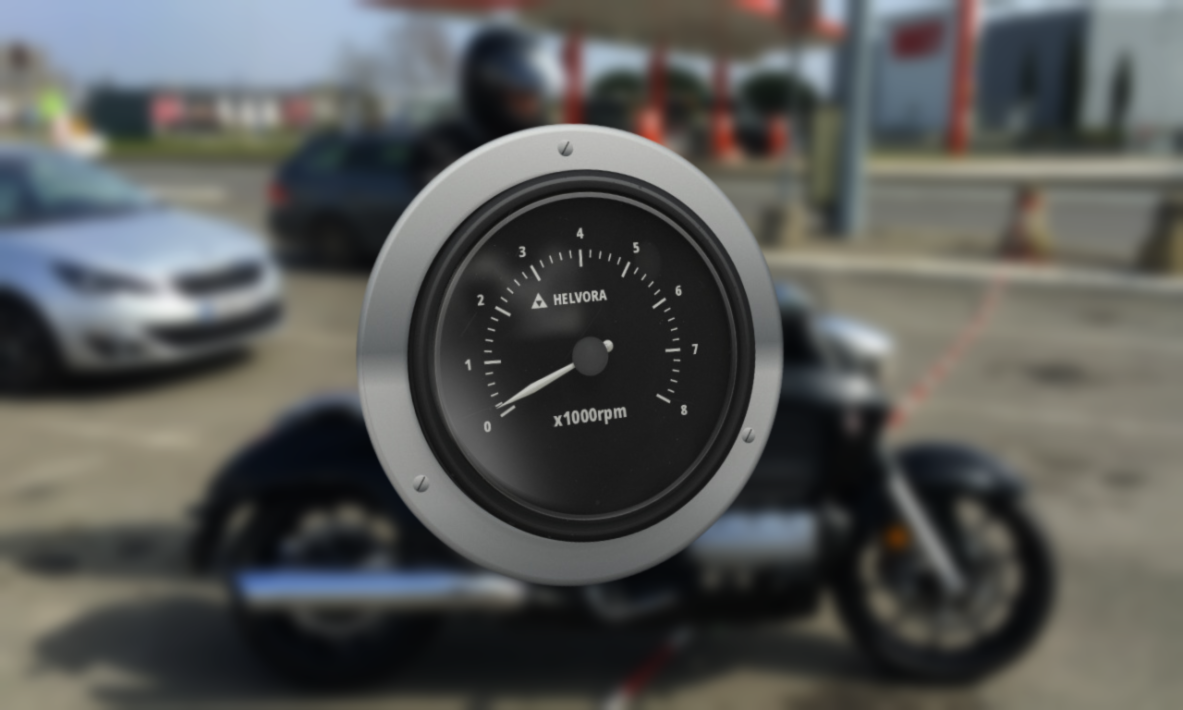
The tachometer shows rpm 200
